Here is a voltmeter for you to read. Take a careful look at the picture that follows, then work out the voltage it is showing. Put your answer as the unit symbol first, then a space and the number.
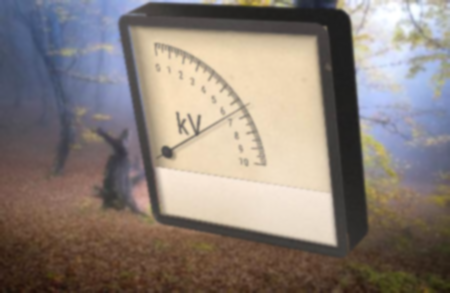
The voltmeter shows kV 6.5
